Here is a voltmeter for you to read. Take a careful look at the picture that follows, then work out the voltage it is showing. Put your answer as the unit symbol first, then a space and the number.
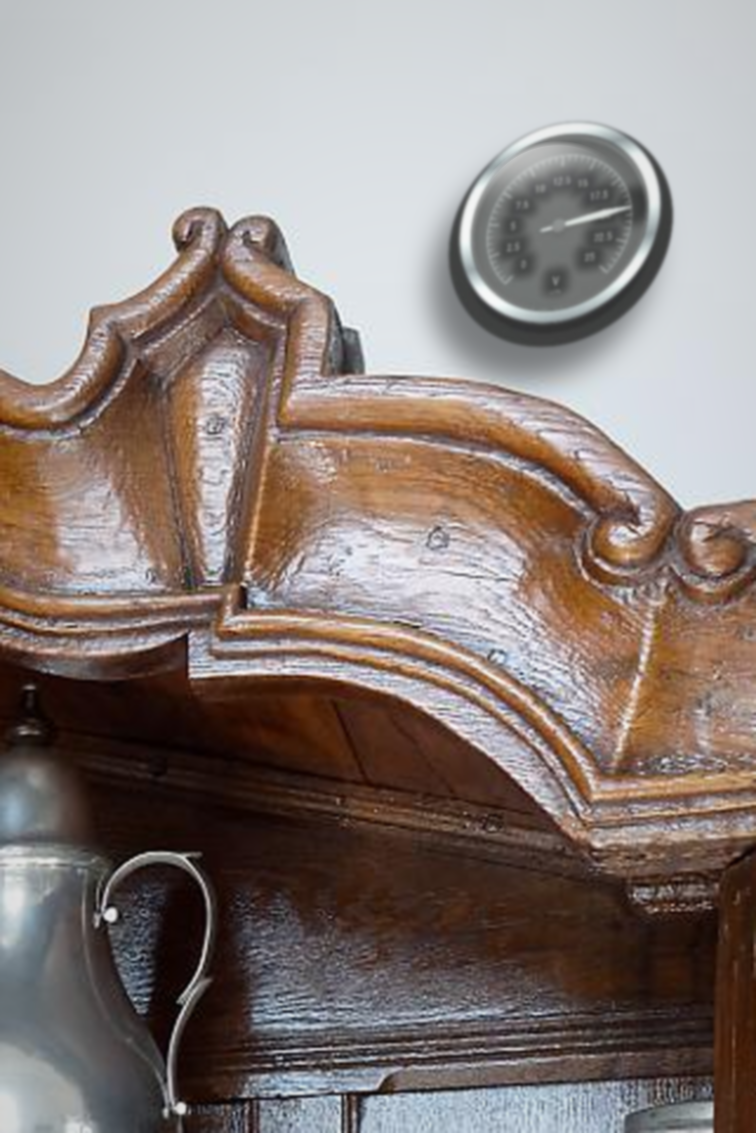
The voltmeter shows V 20
